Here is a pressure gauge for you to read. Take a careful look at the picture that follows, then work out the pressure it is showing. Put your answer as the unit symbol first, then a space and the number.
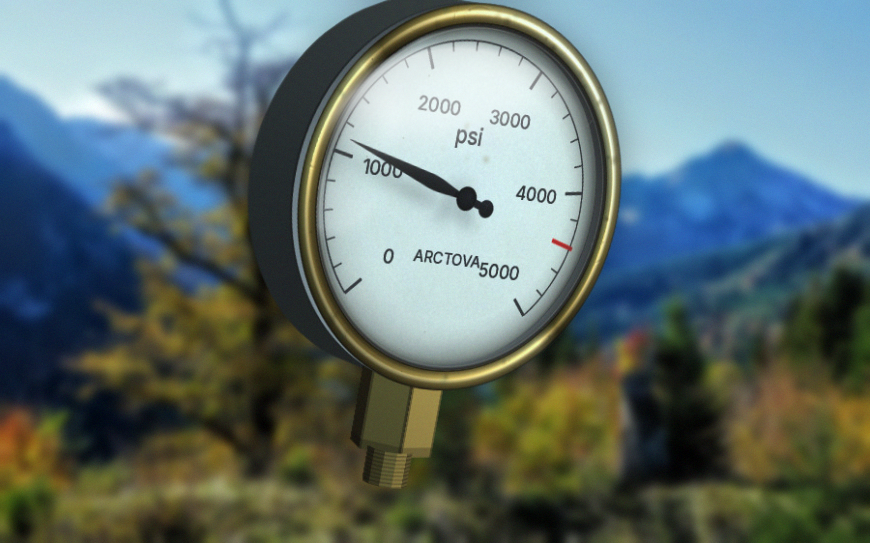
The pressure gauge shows psi 1100
